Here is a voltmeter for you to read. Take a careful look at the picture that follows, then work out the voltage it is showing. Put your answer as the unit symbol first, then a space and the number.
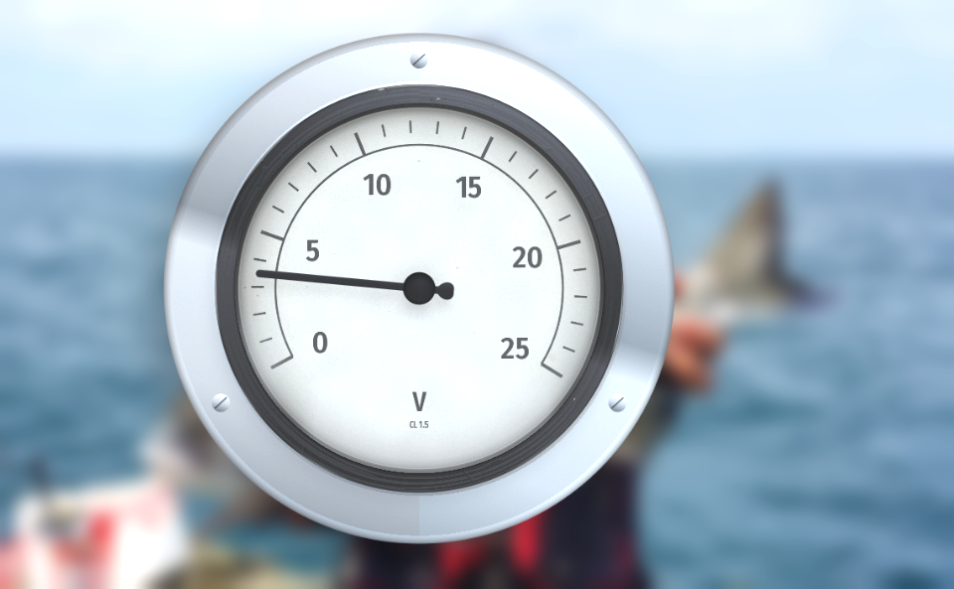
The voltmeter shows V 3.5
